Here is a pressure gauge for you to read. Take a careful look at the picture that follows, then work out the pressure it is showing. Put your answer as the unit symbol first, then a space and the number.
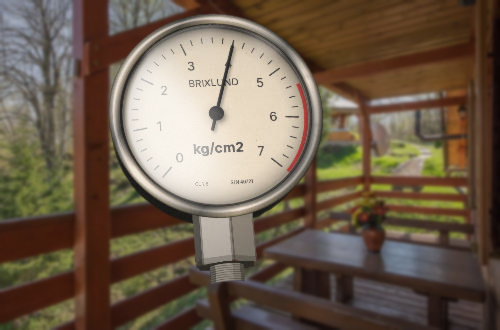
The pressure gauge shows kg/cm² 4
